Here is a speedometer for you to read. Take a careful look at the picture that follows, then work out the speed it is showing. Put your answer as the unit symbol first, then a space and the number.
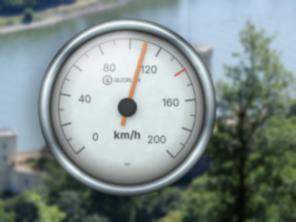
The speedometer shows km/h 110
